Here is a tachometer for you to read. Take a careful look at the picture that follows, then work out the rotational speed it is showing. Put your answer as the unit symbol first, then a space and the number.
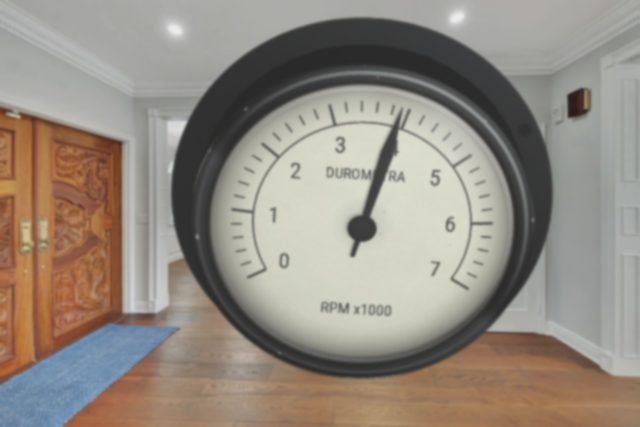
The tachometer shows rpm 3900
